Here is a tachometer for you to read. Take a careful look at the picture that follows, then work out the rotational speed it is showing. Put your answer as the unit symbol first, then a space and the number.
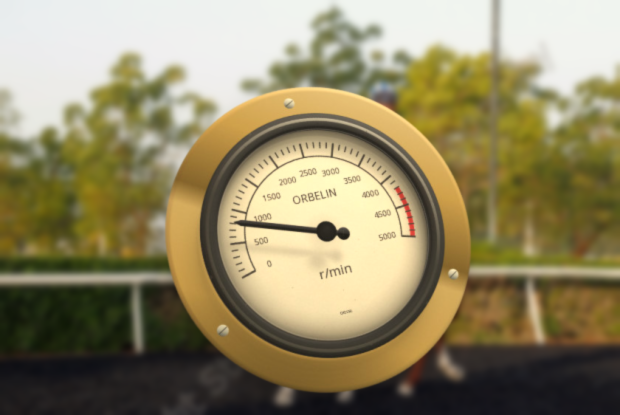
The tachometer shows rpm 800
